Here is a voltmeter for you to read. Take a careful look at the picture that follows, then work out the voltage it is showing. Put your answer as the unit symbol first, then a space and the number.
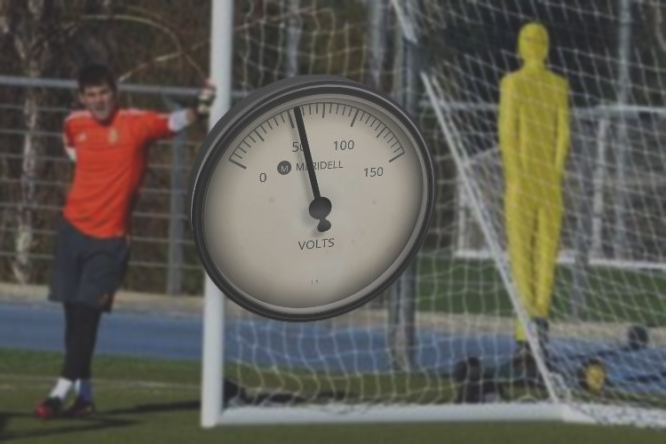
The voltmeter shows V 55
